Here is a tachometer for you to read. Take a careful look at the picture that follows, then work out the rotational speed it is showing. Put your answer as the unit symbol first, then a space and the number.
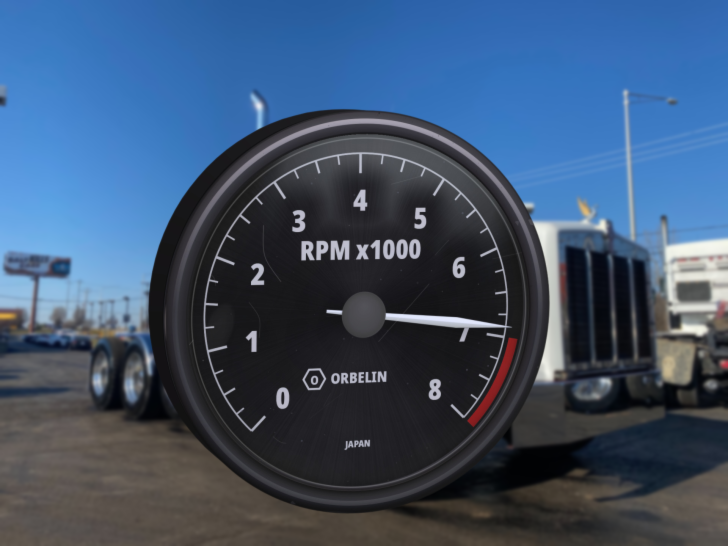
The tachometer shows rpm 6875
